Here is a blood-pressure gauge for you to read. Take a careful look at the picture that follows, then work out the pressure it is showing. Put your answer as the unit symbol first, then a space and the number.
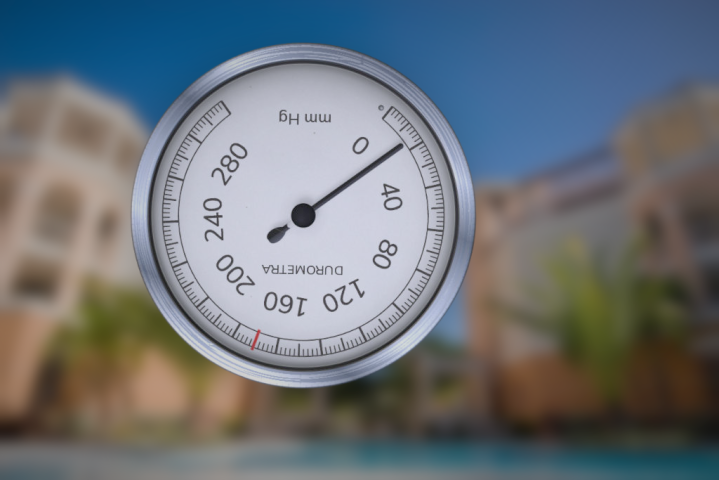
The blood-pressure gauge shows mmHg 16
